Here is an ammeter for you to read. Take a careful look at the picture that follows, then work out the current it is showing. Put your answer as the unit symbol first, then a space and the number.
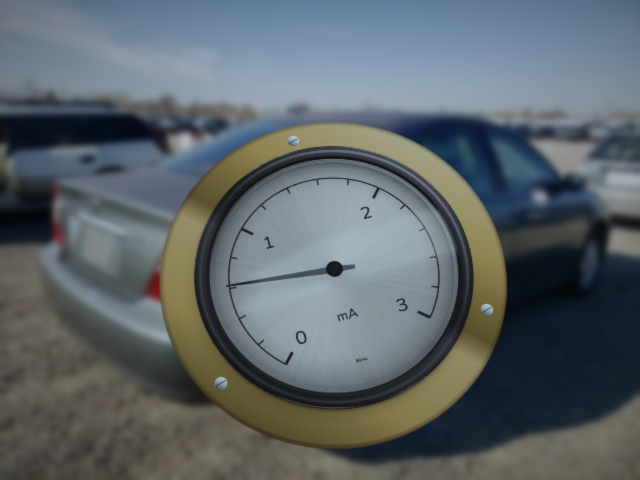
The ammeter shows mA 0.6
